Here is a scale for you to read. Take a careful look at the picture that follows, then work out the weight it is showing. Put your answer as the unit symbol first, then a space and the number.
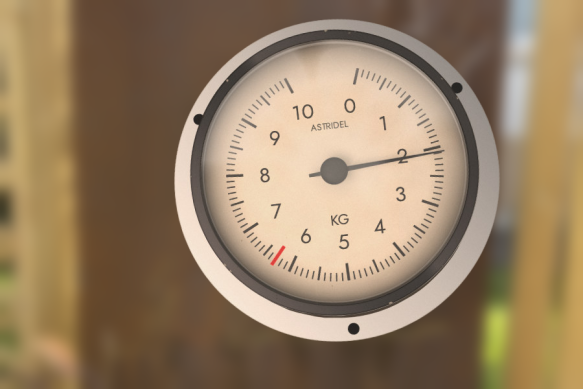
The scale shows kg 2.1
